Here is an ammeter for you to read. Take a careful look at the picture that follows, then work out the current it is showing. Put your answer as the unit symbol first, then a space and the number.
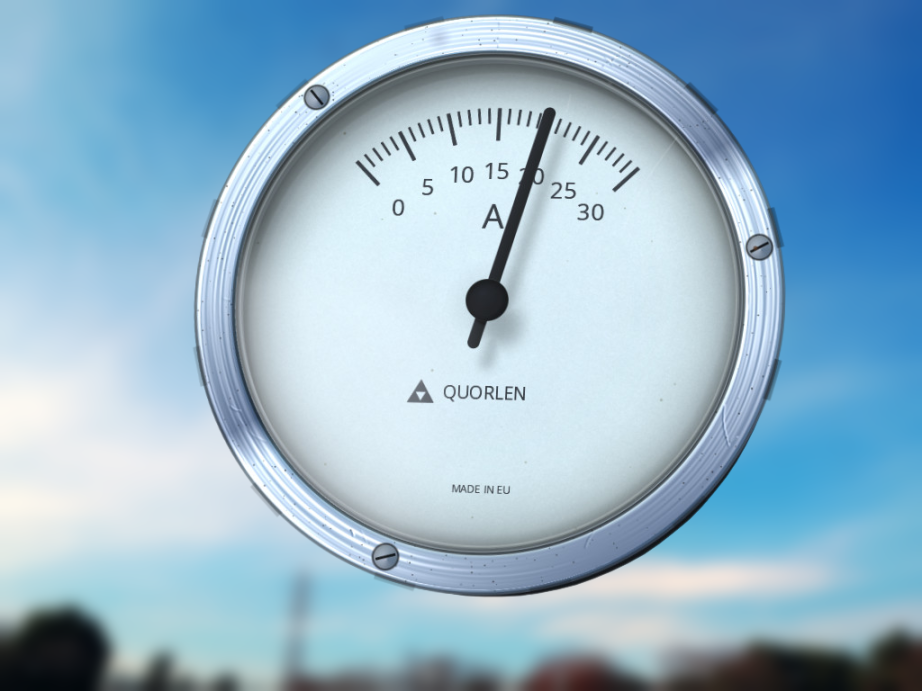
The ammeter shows A 20
